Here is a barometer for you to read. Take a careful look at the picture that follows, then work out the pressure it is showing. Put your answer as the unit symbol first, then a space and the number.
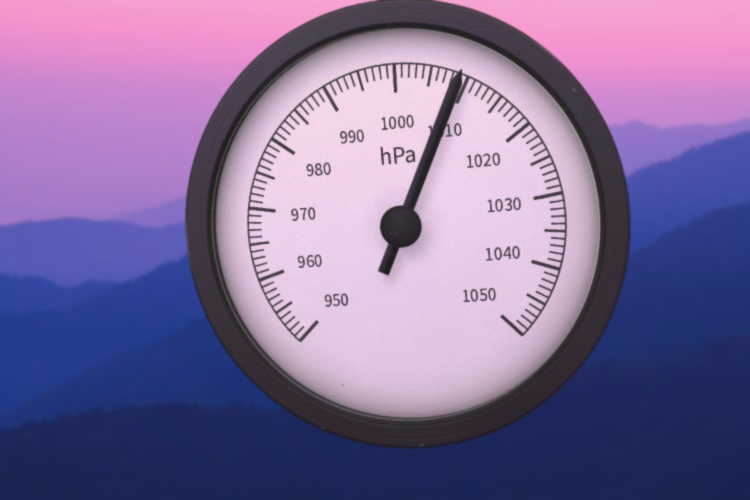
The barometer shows hPa 1009
